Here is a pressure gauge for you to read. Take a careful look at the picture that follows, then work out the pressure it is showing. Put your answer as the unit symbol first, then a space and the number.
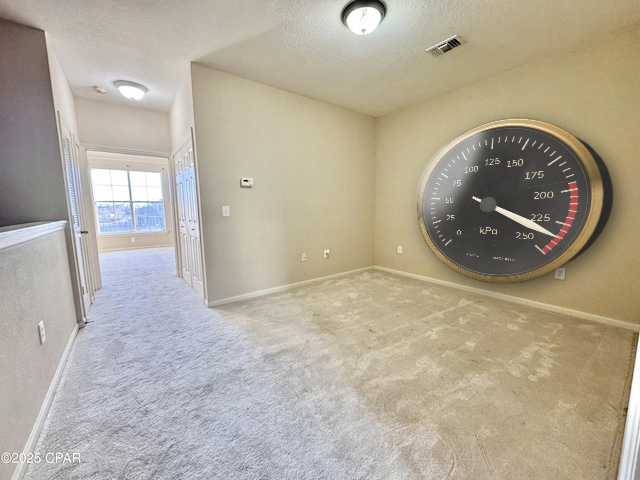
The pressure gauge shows kPa 235
